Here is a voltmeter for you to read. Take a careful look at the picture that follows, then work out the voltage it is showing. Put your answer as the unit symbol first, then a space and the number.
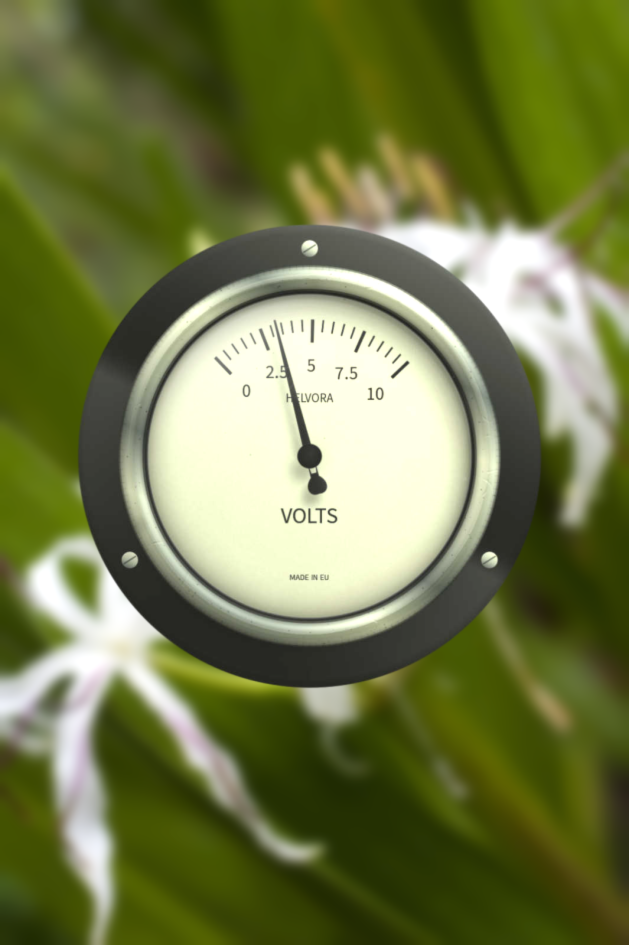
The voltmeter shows V 3.25
